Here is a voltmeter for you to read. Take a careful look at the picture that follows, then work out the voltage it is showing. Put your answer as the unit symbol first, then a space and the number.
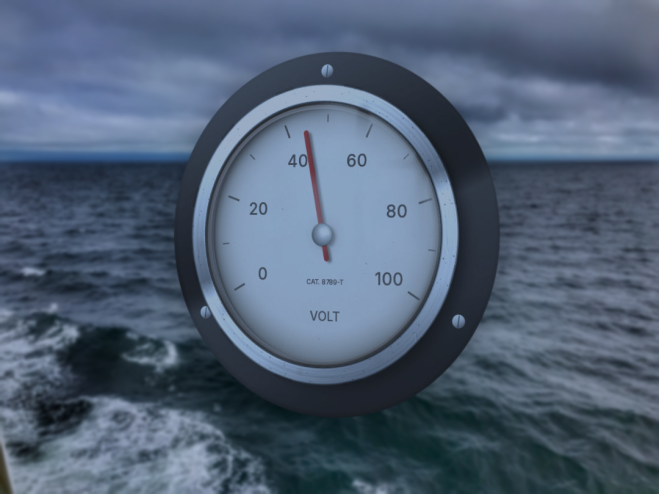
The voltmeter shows V 45
